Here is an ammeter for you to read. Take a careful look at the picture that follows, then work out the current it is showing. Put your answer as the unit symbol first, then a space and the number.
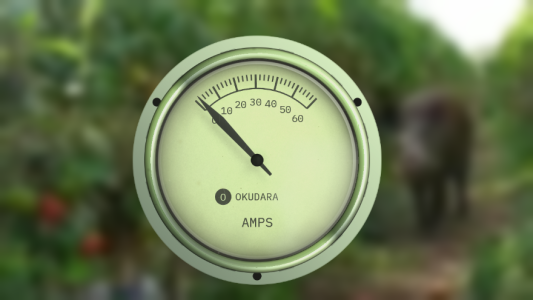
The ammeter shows A 2
